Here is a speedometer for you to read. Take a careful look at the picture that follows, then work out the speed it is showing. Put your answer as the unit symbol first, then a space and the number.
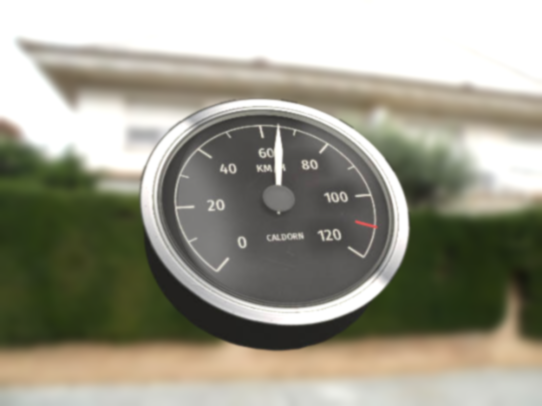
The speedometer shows km/h 65
